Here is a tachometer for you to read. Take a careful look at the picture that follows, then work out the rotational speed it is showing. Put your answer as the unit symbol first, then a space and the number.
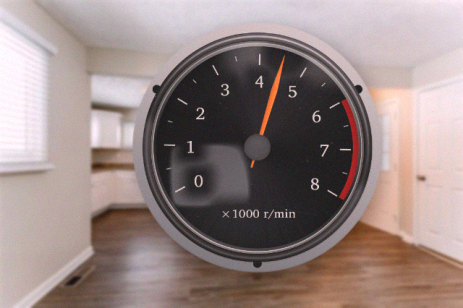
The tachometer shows rpm 4500
